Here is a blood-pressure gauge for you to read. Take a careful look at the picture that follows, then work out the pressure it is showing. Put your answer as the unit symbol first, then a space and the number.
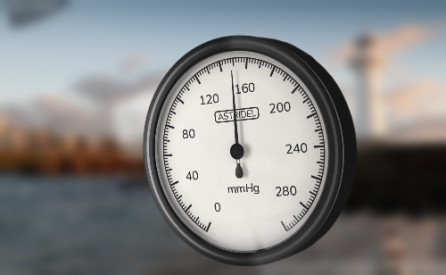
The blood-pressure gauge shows mmHg 150
